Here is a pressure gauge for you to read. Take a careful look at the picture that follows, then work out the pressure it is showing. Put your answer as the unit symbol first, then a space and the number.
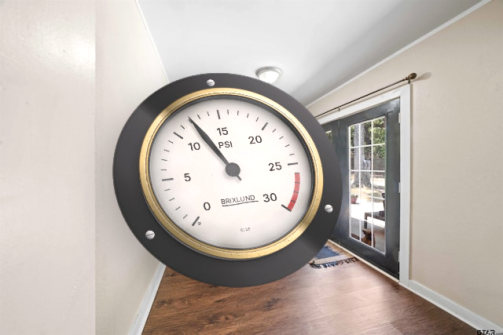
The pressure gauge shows psi 12
